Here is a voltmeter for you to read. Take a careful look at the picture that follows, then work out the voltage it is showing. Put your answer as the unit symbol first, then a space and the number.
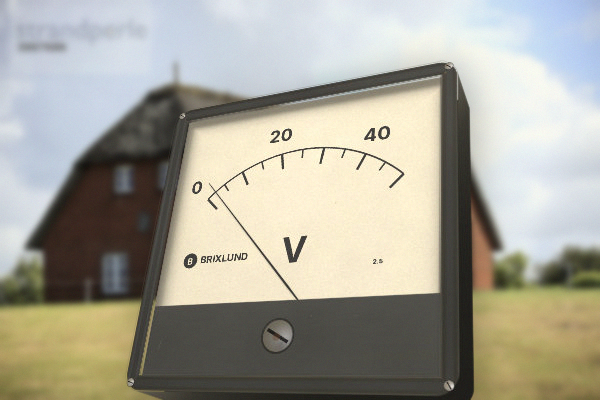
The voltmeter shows V 2.5
